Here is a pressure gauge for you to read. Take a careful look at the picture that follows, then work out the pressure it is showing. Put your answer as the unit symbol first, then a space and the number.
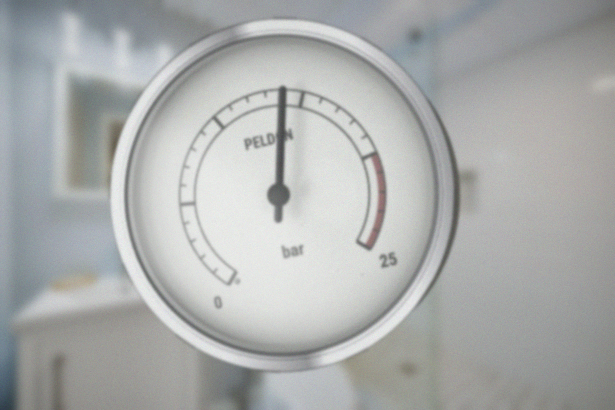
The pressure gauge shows bar 14
